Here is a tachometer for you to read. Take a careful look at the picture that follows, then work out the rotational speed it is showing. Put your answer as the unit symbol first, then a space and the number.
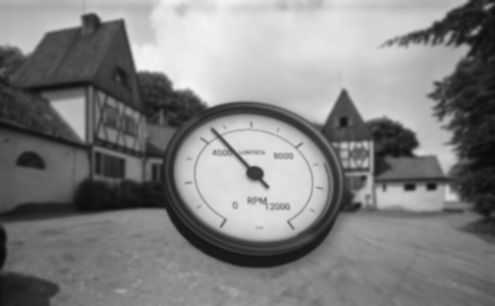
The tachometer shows rpm 4500
